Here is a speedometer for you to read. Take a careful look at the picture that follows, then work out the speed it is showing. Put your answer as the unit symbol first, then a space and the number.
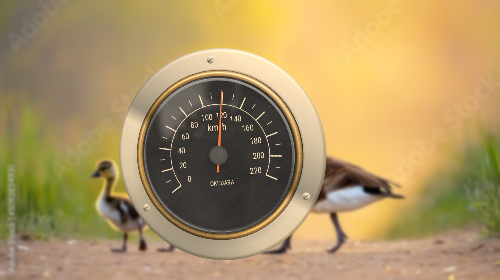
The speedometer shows km/h 120
